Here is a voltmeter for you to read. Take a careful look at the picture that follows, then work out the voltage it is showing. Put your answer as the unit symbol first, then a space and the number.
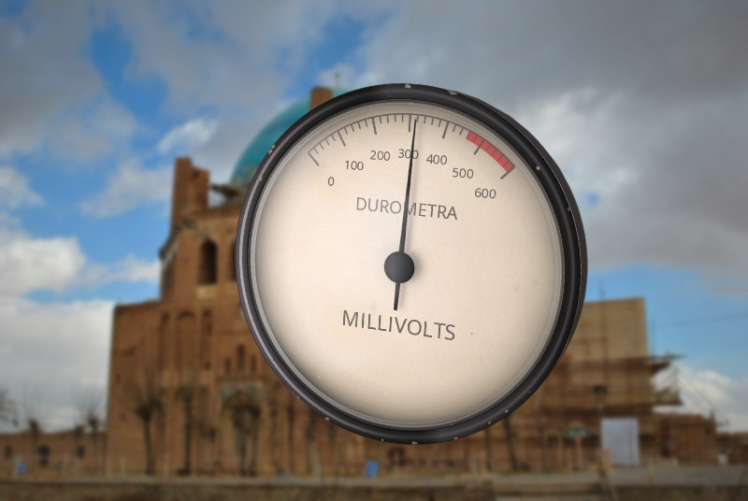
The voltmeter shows mV 320
